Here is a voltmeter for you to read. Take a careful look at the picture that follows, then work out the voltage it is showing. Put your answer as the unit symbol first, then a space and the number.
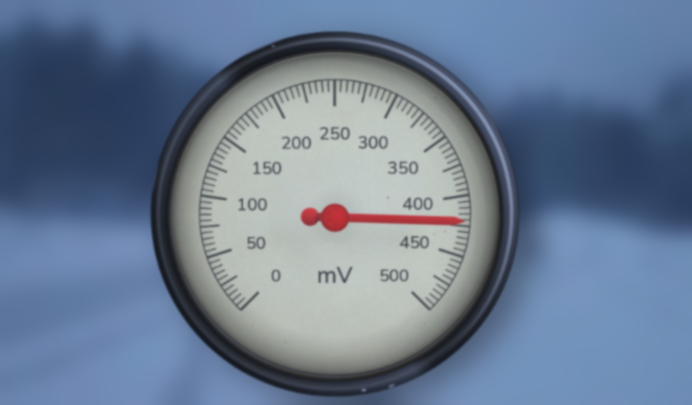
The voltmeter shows mV 420
